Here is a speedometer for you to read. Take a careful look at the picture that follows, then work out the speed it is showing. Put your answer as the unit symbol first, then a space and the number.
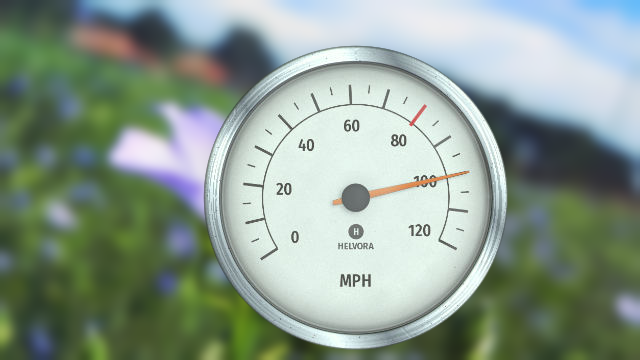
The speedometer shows mph 100
